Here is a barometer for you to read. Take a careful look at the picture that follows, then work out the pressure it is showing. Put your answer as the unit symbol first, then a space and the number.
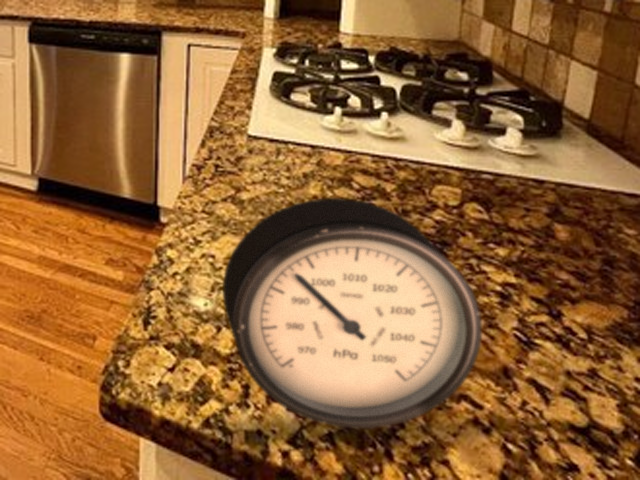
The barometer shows hPa 996
